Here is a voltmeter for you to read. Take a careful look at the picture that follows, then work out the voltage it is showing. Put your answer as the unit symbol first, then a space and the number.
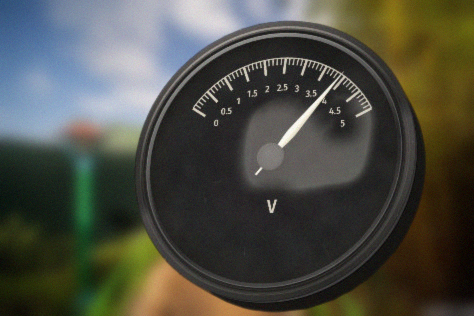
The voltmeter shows V 4
